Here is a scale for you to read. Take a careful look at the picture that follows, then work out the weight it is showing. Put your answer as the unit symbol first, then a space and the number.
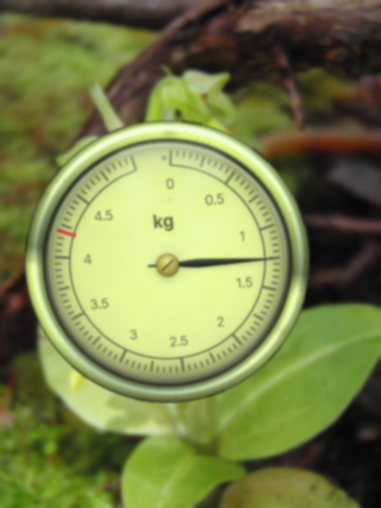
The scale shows kg 1.25
